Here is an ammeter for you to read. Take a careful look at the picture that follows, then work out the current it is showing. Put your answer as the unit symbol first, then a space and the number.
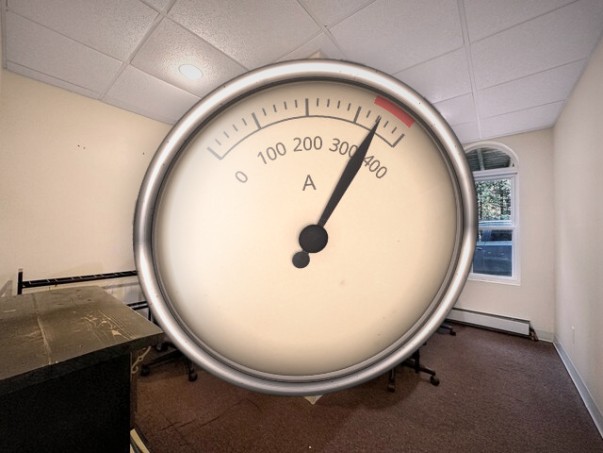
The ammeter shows A 340
